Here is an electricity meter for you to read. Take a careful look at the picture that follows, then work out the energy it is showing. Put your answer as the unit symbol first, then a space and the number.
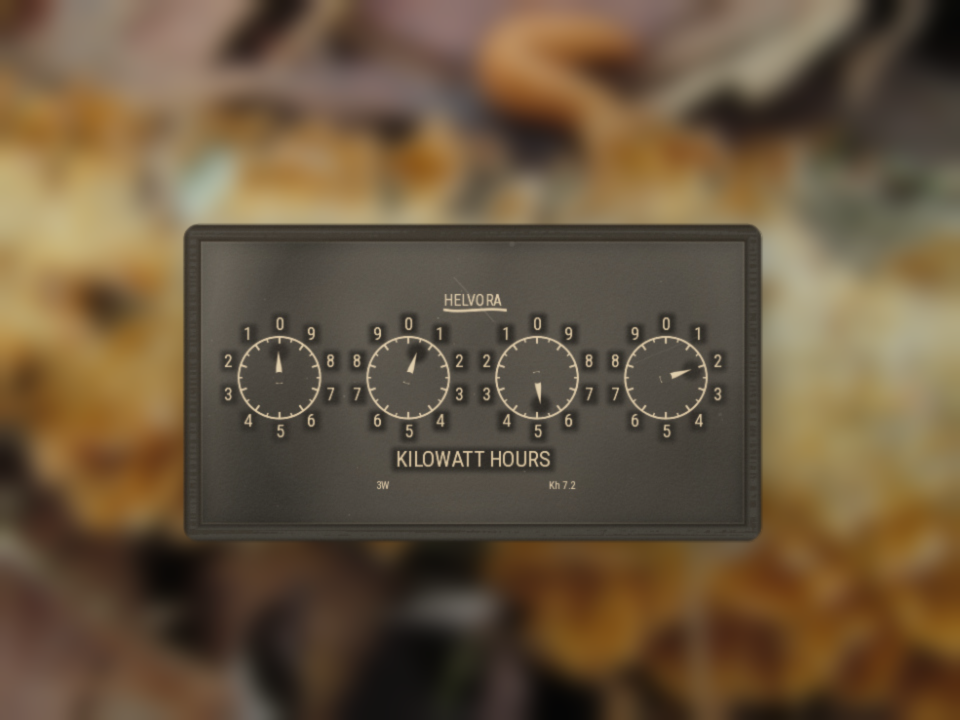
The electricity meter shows kWh 52
